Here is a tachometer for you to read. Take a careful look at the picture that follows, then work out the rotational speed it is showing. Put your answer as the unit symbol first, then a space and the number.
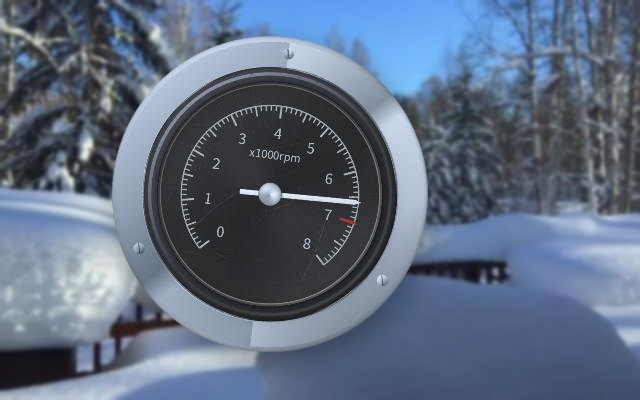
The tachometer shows rpm 6600
